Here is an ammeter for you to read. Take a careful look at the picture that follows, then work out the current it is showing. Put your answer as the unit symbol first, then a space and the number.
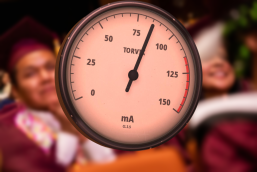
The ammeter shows mA 85
